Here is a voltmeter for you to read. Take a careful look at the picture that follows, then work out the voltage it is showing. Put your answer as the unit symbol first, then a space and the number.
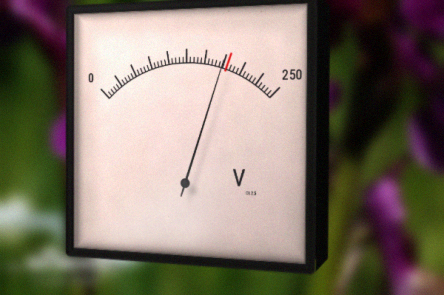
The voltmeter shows V 175
